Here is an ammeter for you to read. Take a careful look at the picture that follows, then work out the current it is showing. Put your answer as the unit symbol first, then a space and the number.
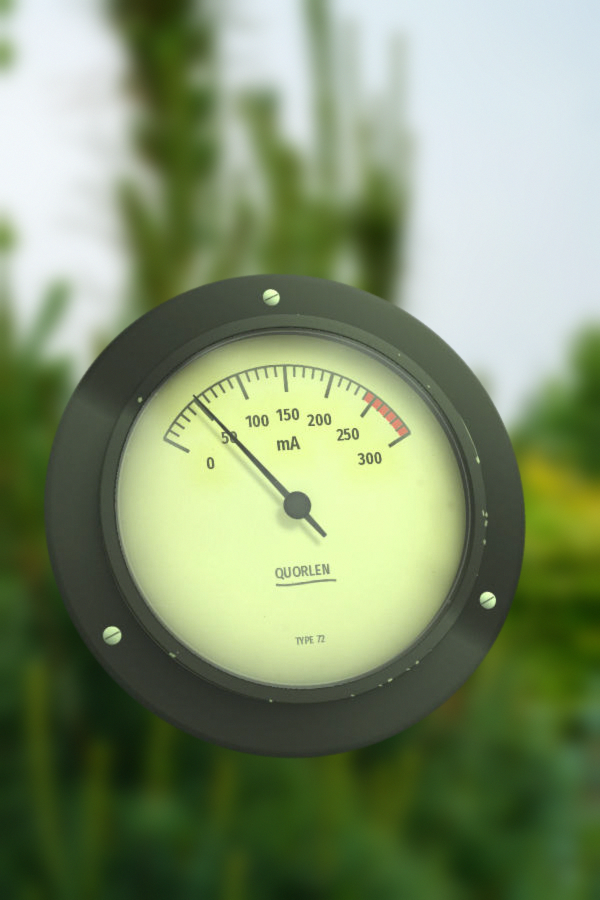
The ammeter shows mA 50
